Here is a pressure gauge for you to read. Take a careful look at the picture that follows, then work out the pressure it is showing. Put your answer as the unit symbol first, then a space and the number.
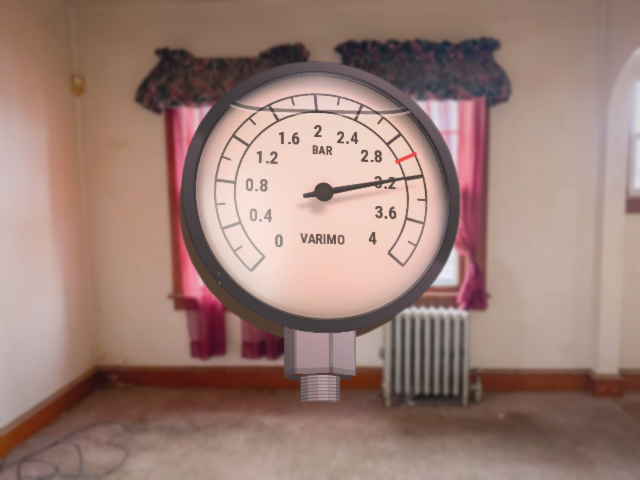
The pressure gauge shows bar 3.2
